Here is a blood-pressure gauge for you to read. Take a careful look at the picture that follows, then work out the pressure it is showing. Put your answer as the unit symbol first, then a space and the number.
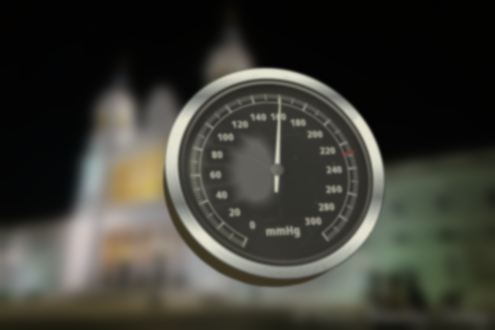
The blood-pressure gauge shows mmHg 160
